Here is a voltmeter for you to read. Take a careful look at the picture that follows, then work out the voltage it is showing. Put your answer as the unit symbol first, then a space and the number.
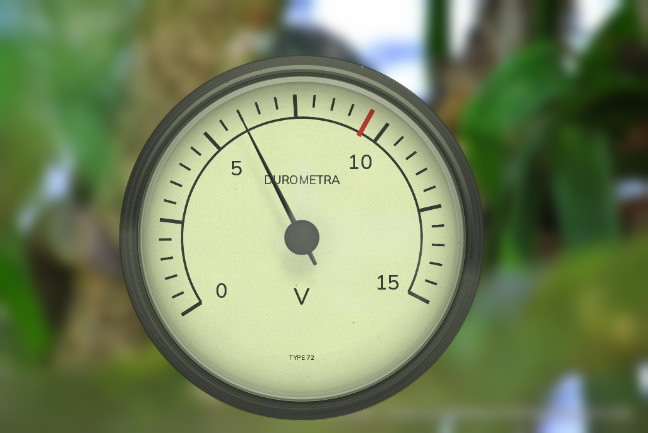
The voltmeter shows V 6
